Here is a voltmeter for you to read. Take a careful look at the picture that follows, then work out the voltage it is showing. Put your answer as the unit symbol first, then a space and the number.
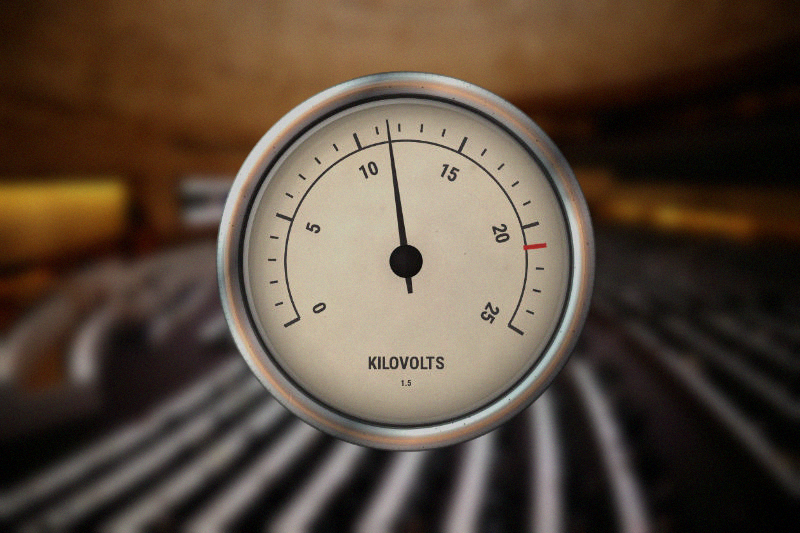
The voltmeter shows kV 11.5
